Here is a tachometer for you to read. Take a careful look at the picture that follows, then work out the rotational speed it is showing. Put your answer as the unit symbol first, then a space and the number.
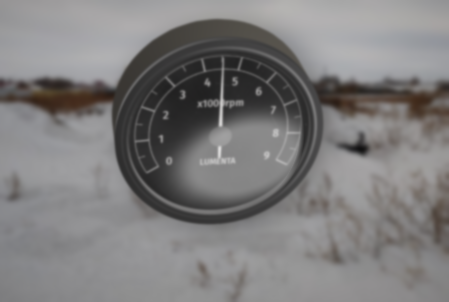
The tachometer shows rpm 4500
